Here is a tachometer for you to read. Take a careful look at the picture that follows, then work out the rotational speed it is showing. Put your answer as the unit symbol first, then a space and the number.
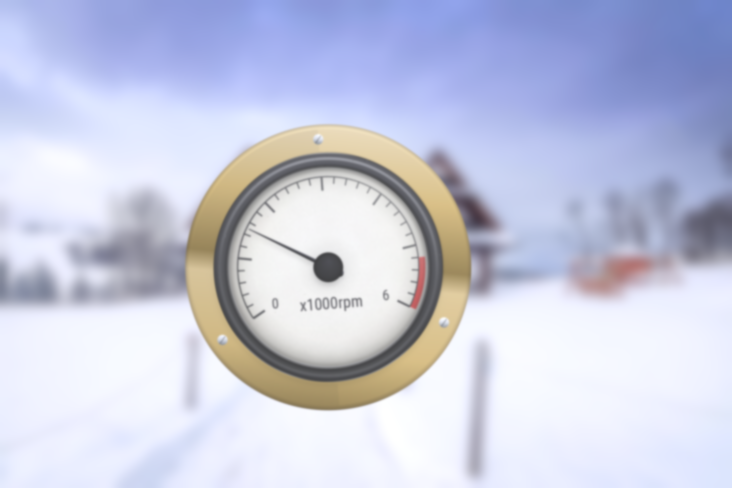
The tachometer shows rpm 1500
